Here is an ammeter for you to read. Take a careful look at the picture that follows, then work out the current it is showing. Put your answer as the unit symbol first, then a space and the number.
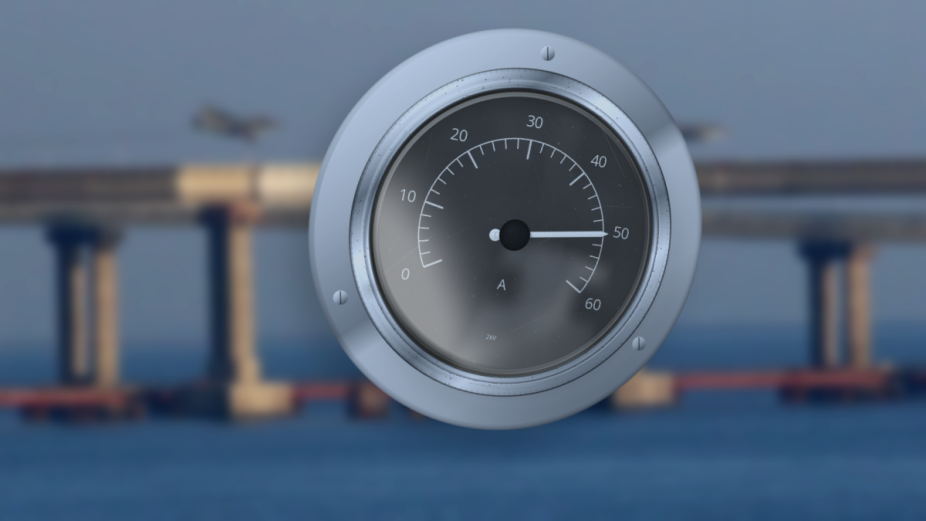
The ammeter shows A 50
